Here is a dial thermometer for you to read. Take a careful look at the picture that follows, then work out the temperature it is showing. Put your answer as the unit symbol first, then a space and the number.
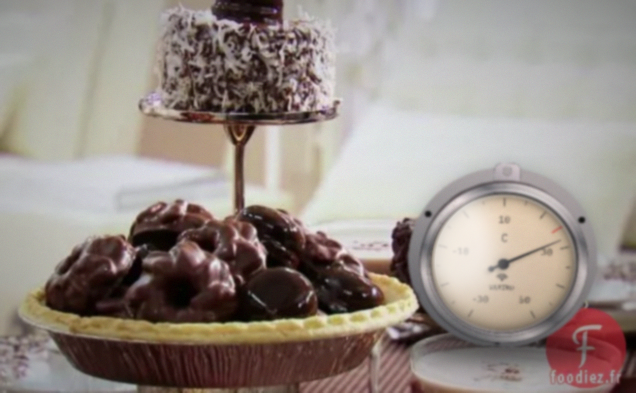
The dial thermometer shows °C 27.5
